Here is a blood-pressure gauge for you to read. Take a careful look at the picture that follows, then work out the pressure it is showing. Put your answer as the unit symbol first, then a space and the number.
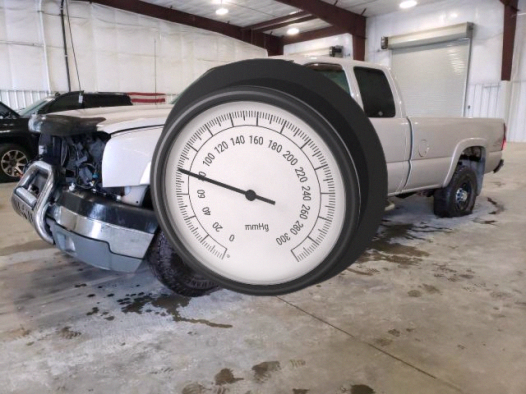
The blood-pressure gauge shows mmHg 80
